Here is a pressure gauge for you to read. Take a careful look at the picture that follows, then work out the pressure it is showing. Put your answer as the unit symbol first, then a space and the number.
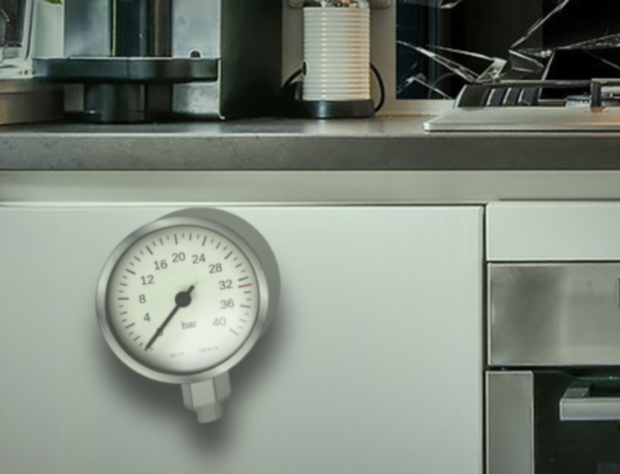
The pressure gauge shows bar 0
